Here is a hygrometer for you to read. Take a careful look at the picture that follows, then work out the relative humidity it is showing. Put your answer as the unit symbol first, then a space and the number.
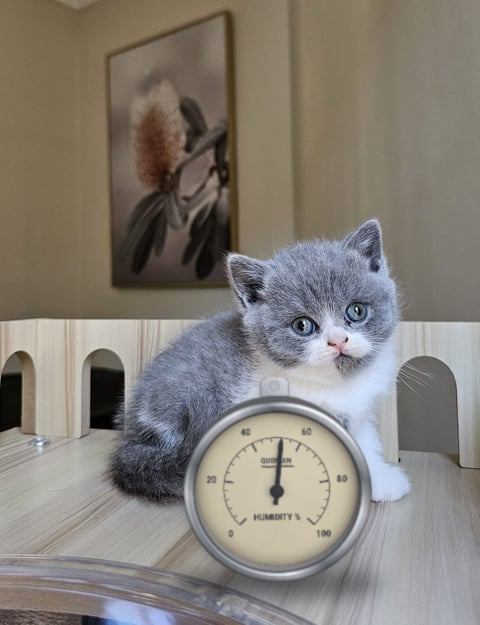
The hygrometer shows % 52
